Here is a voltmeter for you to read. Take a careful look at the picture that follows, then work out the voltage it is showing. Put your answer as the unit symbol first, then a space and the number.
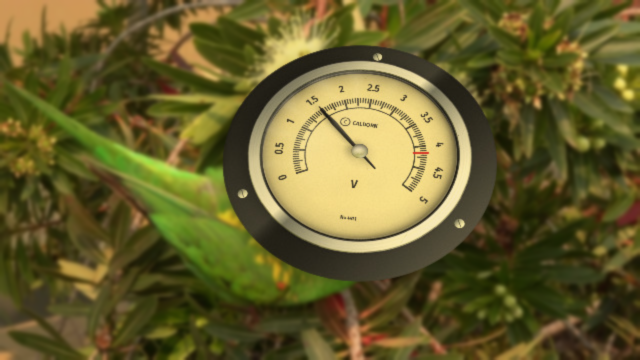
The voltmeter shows V 1.5
